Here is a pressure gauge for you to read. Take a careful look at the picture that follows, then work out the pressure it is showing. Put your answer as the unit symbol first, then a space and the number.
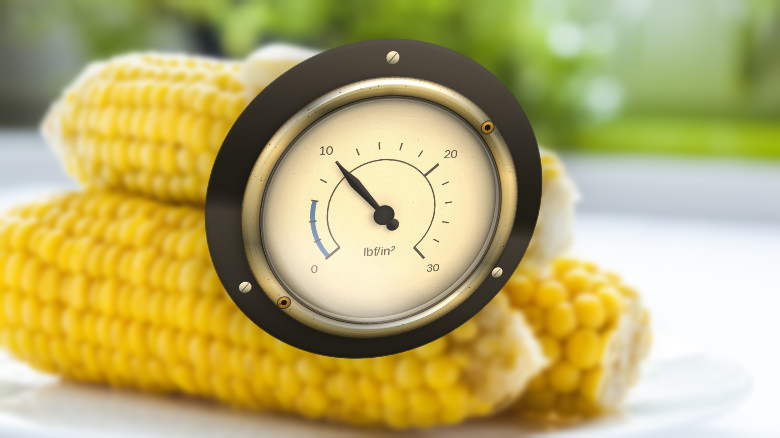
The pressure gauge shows psi 10
